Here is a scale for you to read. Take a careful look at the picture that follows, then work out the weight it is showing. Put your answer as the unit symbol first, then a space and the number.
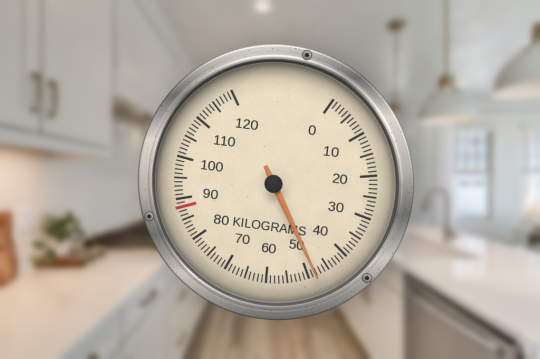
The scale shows kg 48
